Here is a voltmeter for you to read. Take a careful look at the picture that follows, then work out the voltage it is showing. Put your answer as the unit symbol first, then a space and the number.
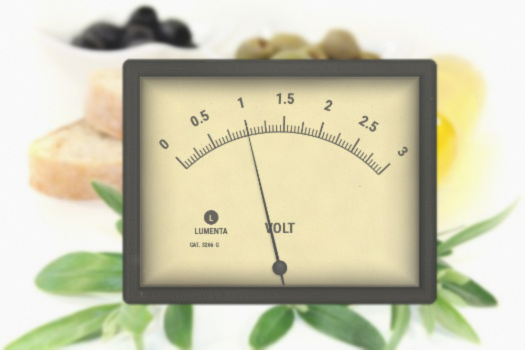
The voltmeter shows V 1
